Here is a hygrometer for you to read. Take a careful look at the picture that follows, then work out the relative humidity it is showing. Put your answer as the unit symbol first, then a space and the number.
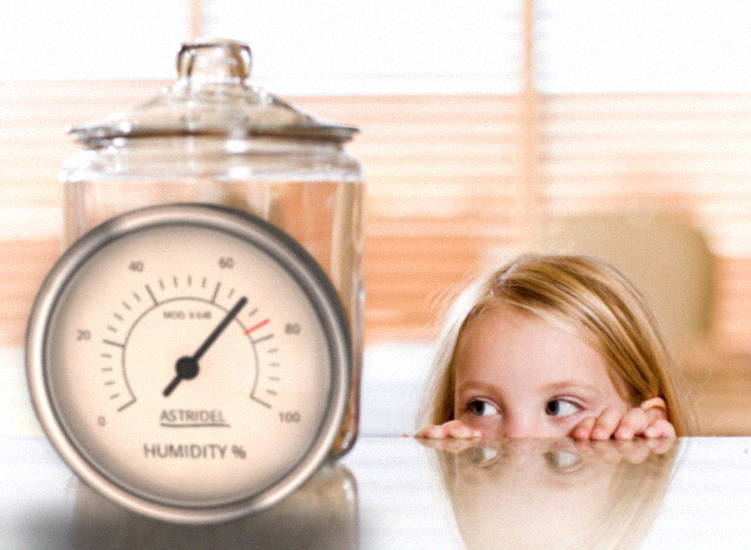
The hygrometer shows % 68
